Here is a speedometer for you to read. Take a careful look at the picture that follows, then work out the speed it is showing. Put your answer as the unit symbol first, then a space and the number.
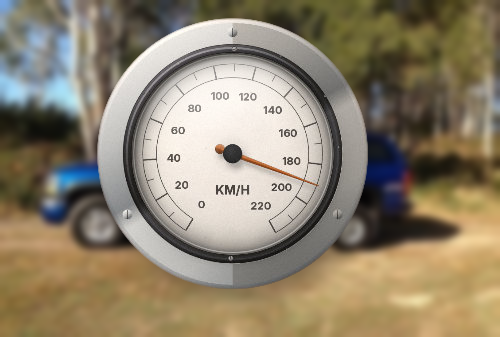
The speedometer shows km/h 190
